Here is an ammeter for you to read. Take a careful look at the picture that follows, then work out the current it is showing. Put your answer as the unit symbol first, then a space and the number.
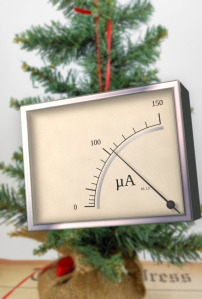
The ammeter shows µA 105
